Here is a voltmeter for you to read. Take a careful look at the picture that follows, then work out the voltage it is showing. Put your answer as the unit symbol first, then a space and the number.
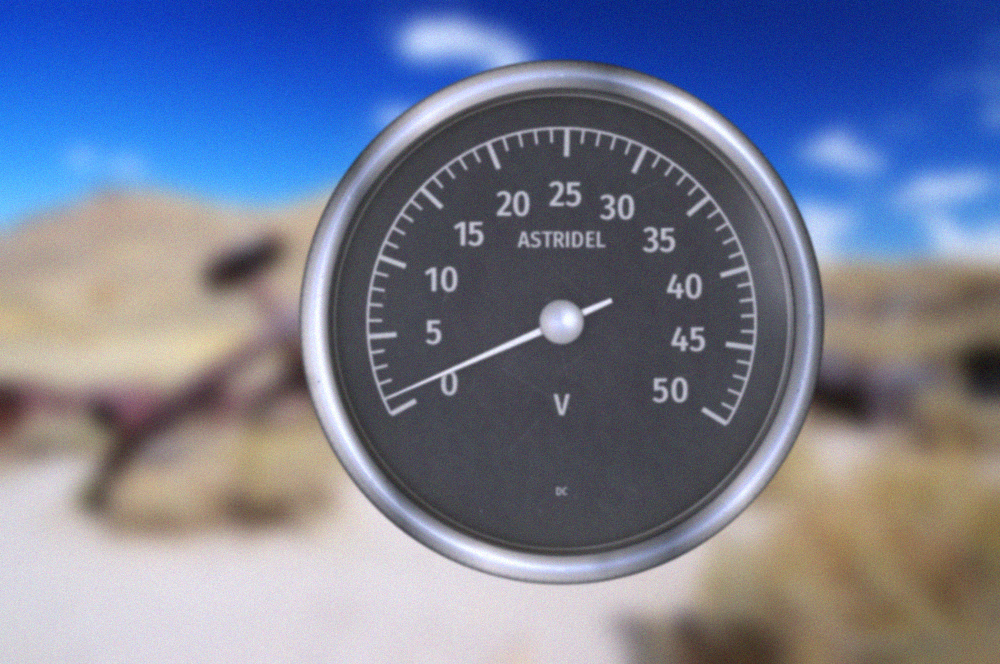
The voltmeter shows V 1
